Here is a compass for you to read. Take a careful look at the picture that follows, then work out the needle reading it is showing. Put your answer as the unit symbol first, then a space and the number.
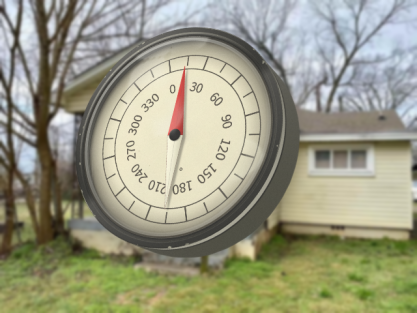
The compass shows ° 15
